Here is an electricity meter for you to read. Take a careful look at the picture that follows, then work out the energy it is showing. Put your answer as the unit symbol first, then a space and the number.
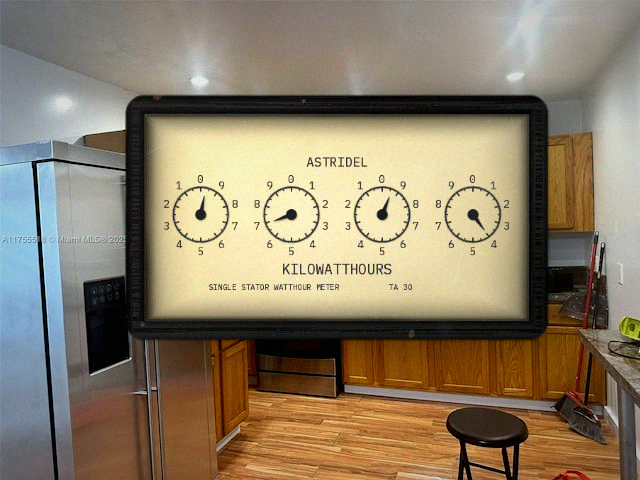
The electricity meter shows kWh 9694
